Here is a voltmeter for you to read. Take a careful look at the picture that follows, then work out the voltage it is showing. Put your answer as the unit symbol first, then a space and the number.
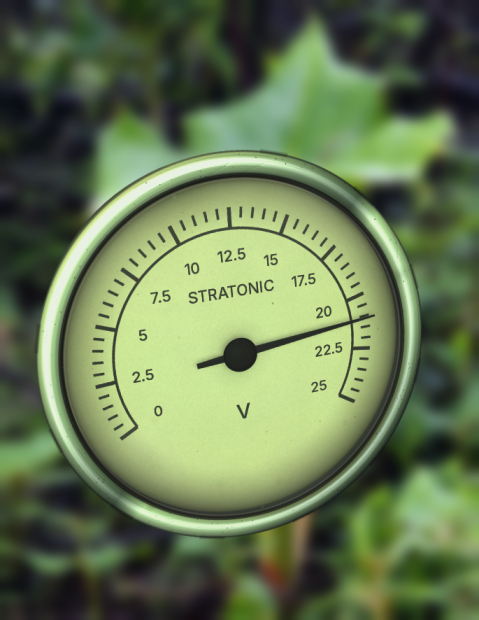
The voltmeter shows V 21
